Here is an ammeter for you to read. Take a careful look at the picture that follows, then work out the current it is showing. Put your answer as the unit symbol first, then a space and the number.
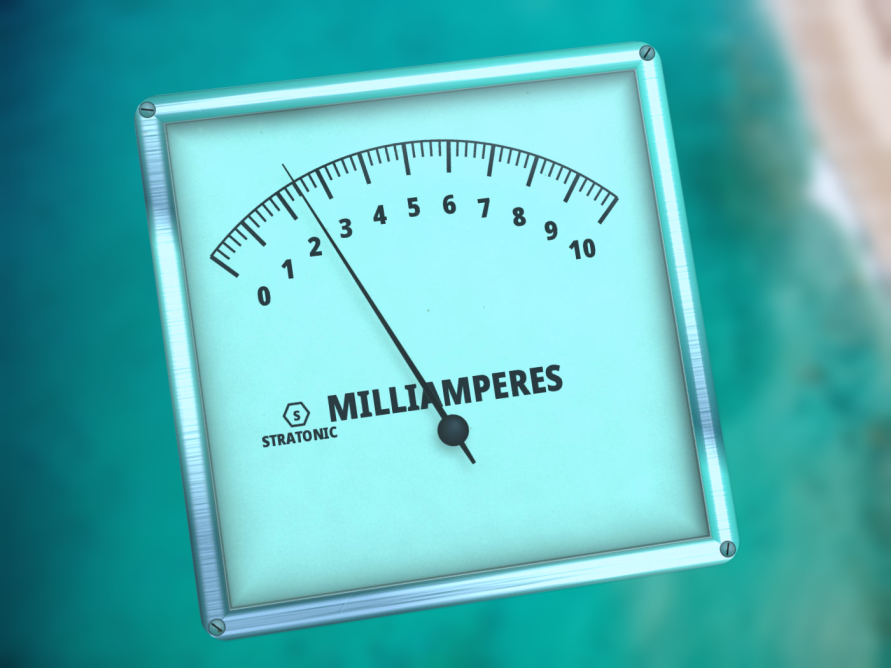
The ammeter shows mA 2.4
